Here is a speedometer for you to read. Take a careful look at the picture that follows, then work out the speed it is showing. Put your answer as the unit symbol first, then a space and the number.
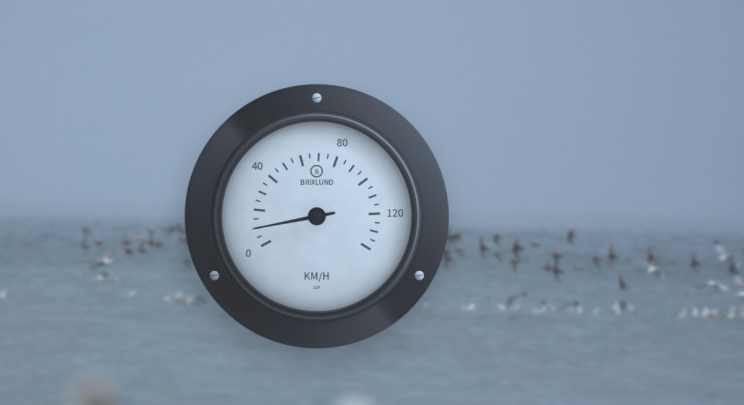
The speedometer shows km/h 10
